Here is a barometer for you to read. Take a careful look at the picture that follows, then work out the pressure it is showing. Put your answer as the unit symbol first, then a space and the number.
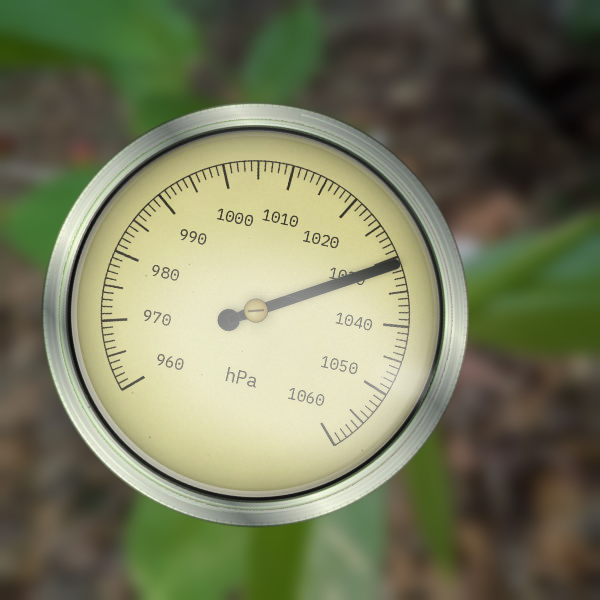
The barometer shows hPa 1031
